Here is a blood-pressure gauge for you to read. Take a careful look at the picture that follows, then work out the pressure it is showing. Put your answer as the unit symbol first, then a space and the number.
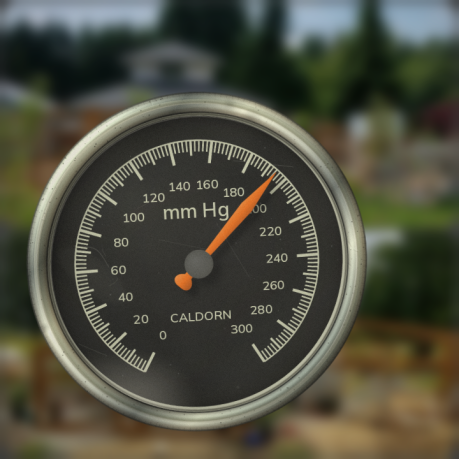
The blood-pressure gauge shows mmHg 194
